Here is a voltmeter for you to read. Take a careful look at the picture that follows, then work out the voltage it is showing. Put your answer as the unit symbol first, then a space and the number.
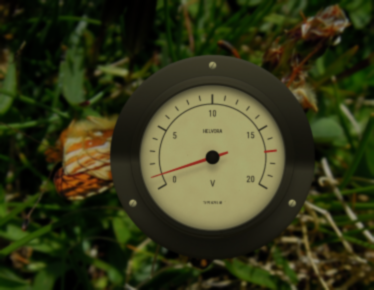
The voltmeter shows V 1
